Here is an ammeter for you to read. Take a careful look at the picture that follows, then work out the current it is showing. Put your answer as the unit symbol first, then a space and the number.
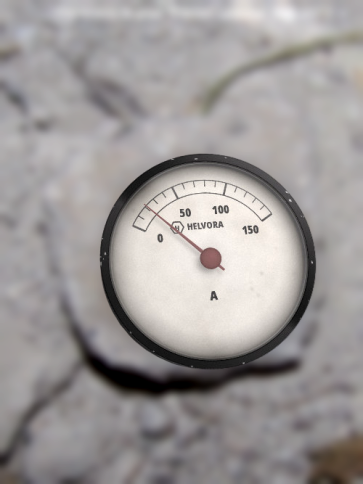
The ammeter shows A 20
